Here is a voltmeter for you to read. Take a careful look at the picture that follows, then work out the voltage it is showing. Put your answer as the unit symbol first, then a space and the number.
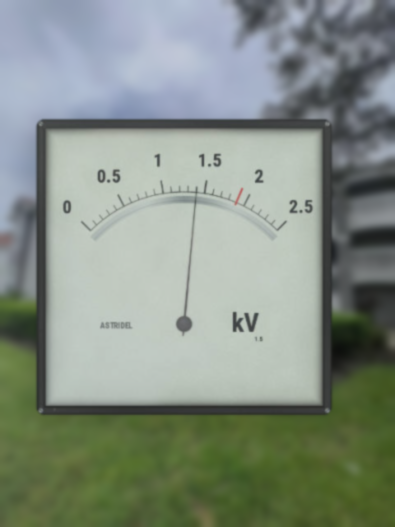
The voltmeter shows kV 1.4
